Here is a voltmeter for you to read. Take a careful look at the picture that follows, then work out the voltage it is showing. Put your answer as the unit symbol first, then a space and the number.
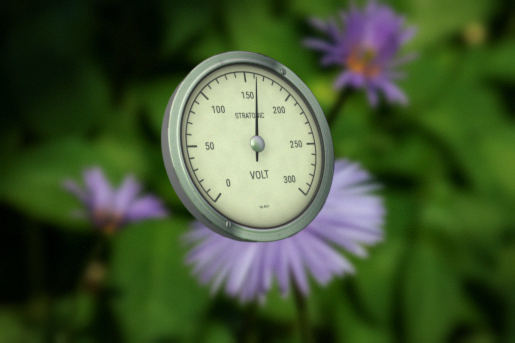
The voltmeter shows V 160
